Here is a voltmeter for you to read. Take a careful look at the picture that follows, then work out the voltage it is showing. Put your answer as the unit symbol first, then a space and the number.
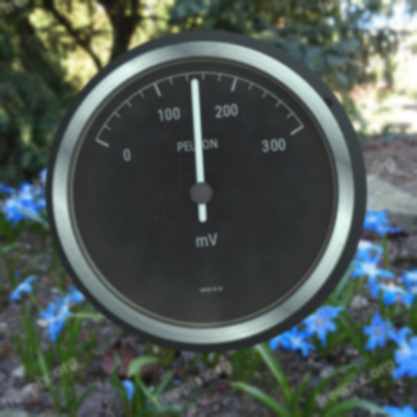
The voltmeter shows mV 150
